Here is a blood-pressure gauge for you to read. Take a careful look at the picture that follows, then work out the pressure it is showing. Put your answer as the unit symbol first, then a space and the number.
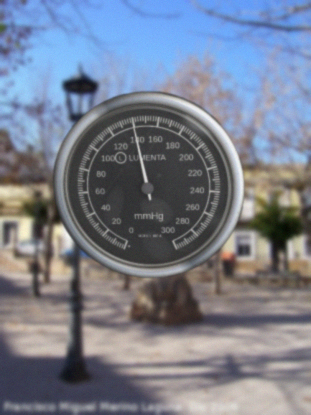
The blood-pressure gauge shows mmHg 140
